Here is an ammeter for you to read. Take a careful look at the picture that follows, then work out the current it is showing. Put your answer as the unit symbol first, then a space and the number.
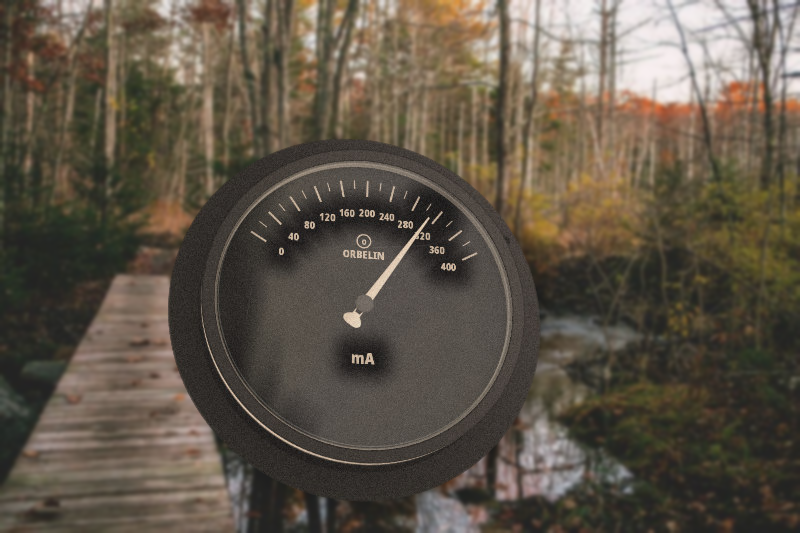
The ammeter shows mA 310
